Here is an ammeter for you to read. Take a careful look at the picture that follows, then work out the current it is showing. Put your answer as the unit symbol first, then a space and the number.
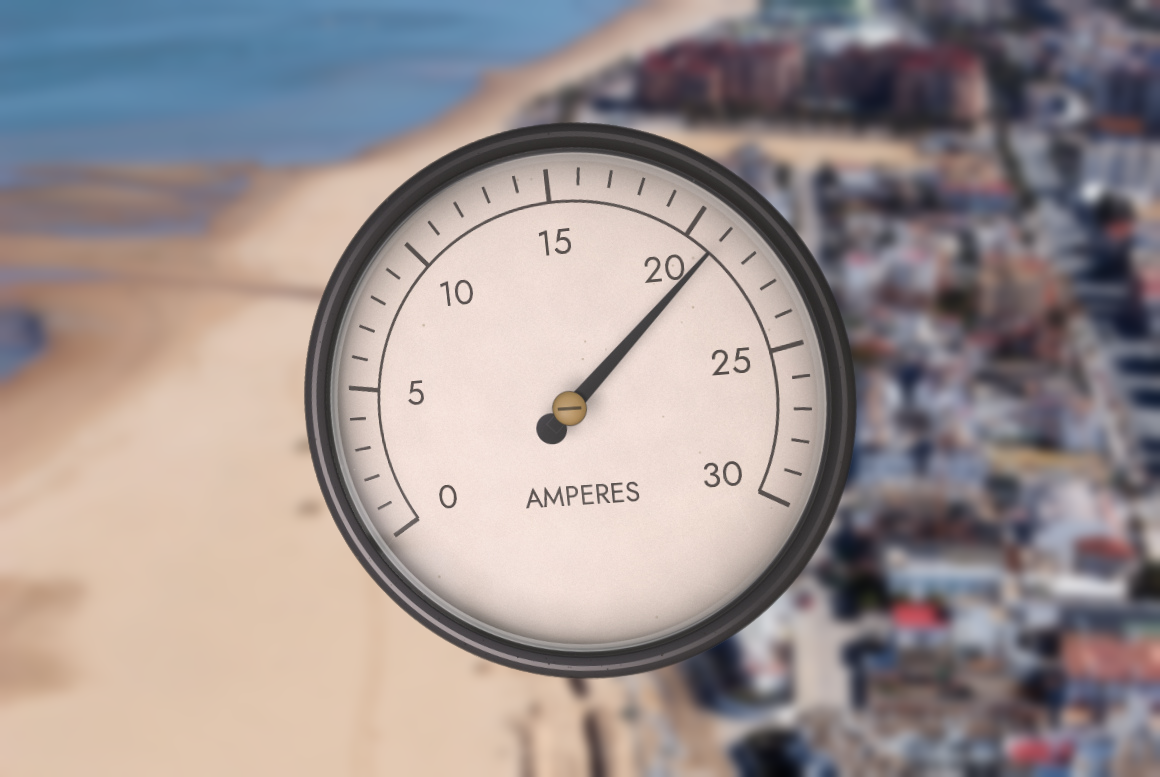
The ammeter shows A 21
